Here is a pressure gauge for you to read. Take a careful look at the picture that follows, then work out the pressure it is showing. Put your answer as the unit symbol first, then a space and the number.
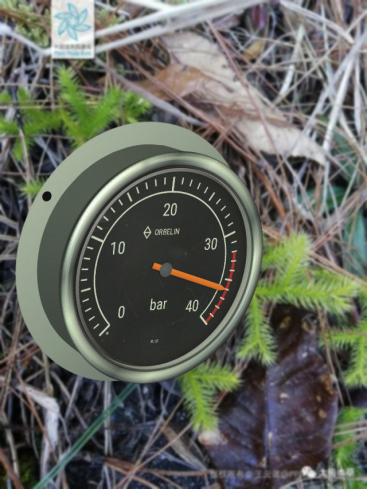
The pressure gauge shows bar 36
